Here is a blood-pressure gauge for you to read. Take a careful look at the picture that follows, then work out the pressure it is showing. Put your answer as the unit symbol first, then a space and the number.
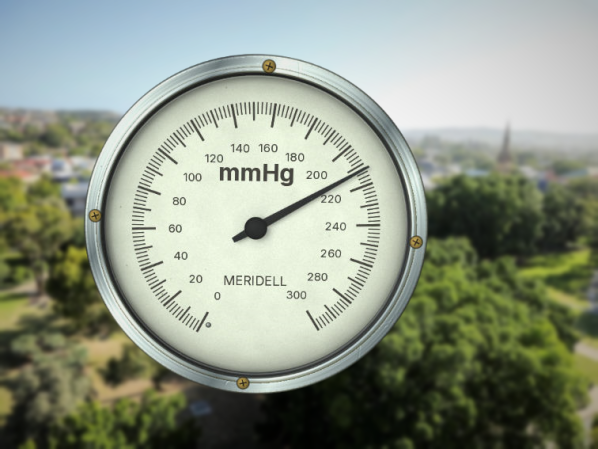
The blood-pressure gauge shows mmHg 212
